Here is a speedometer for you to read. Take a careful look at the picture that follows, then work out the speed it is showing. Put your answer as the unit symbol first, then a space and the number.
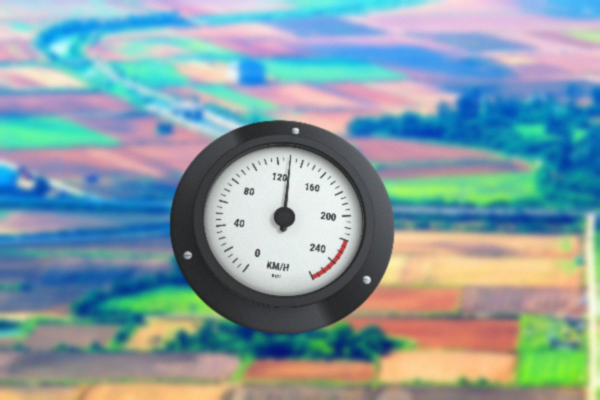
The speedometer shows km/h 130
